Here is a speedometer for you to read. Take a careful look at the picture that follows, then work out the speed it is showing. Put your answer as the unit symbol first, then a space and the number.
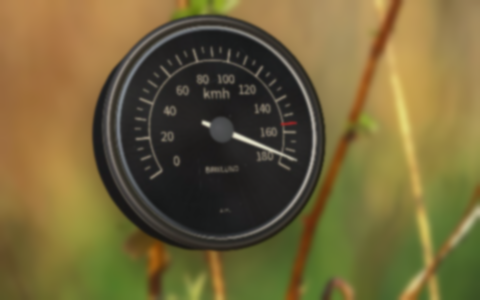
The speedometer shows km/h 175
